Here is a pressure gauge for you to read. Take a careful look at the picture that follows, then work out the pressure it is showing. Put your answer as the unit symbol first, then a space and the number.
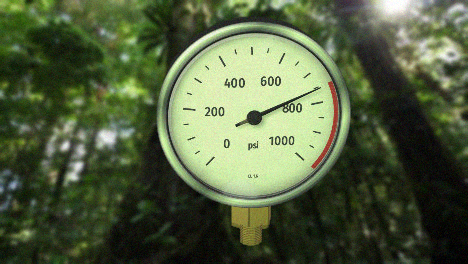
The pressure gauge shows psi 750
